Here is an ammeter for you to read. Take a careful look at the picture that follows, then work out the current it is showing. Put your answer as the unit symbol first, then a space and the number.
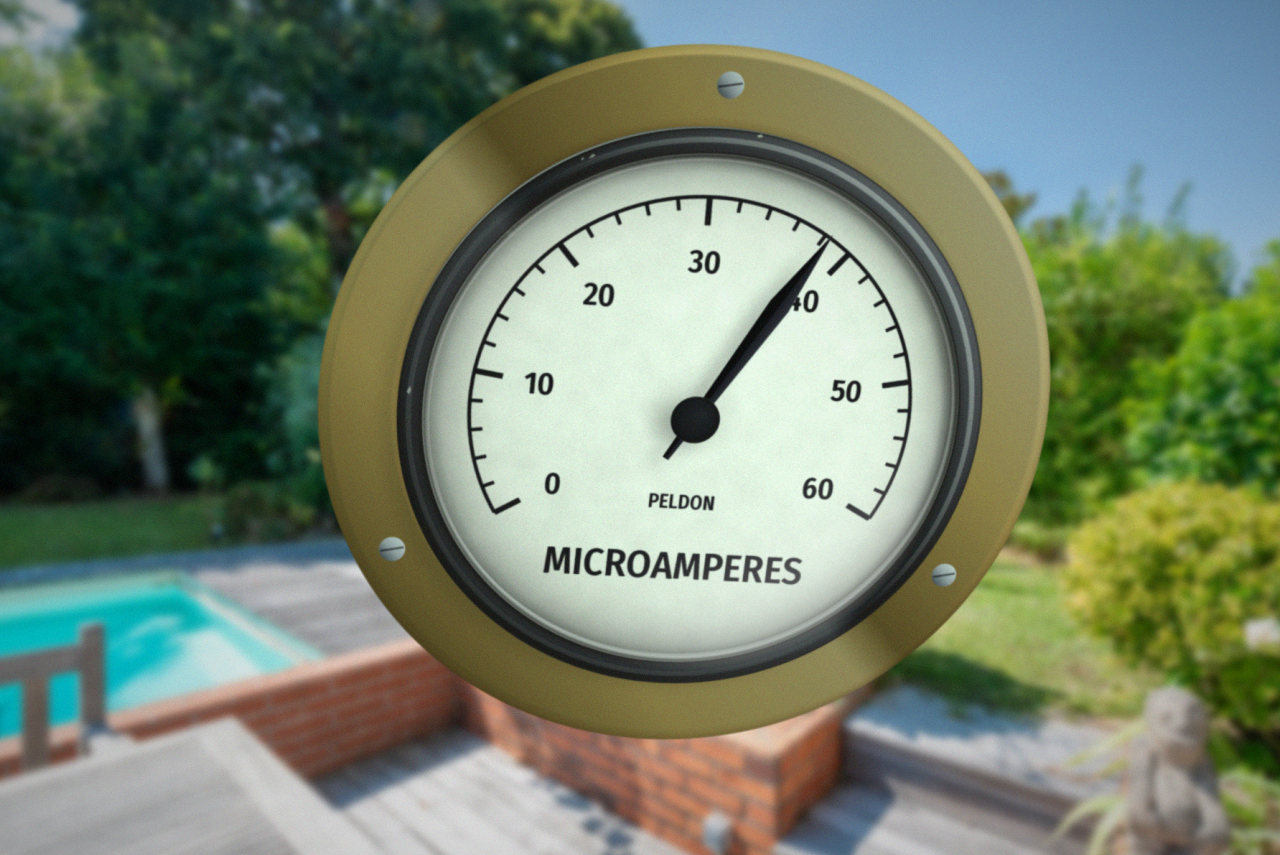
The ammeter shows µA 38
